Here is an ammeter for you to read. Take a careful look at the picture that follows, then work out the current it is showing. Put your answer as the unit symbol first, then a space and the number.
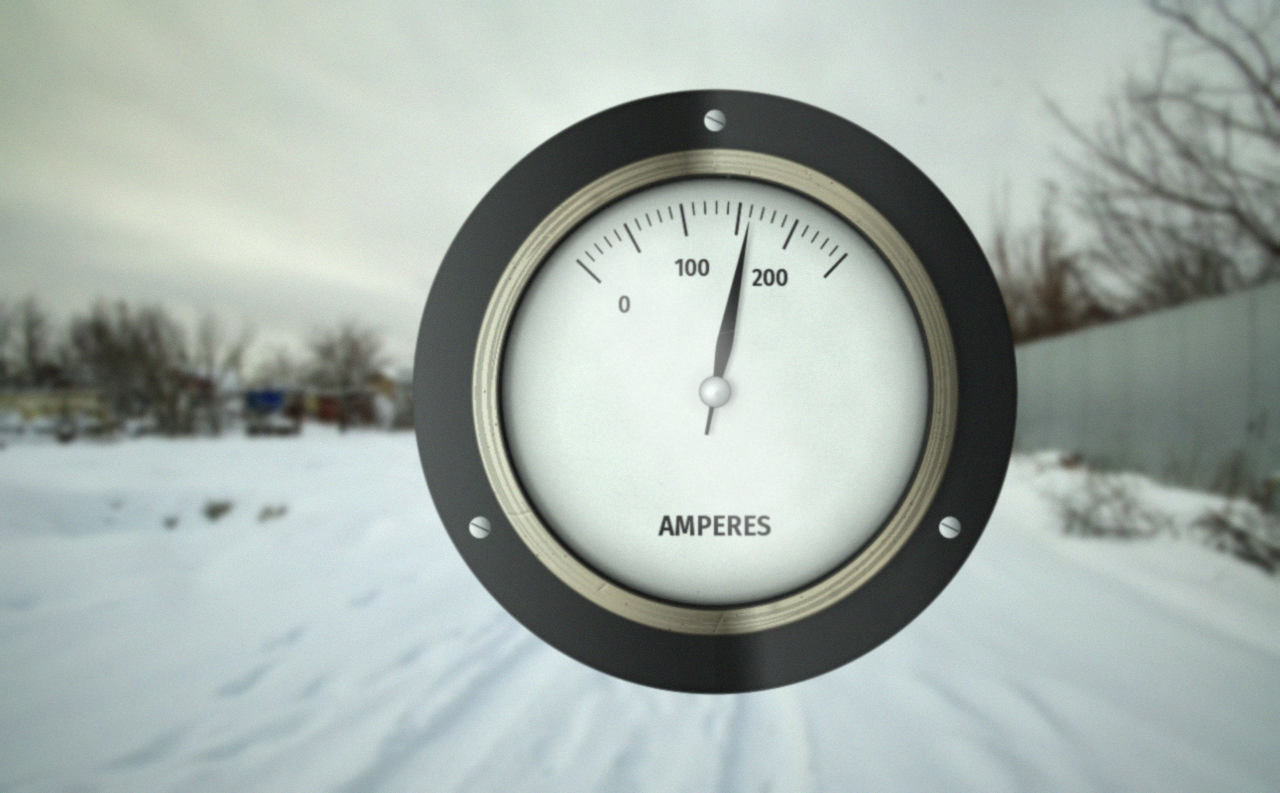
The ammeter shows A 160
